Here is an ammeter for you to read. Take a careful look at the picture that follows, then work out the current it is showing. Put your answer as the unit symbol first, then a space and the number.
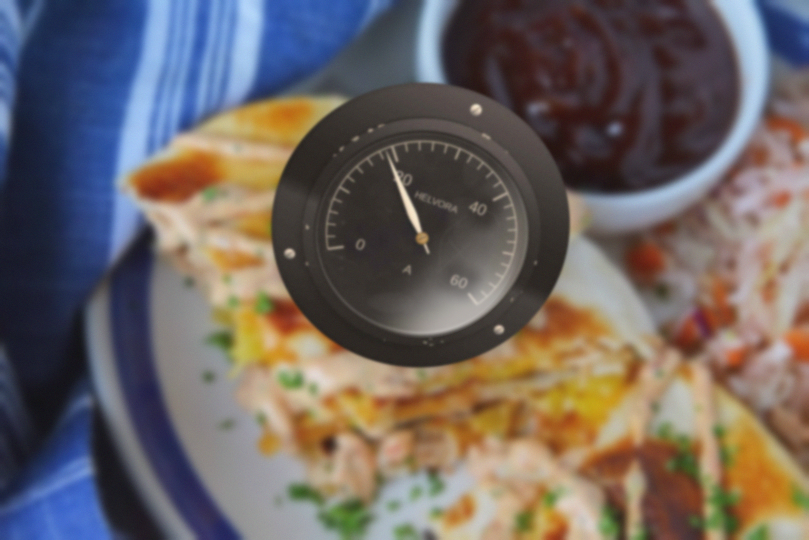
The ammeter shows A 19
